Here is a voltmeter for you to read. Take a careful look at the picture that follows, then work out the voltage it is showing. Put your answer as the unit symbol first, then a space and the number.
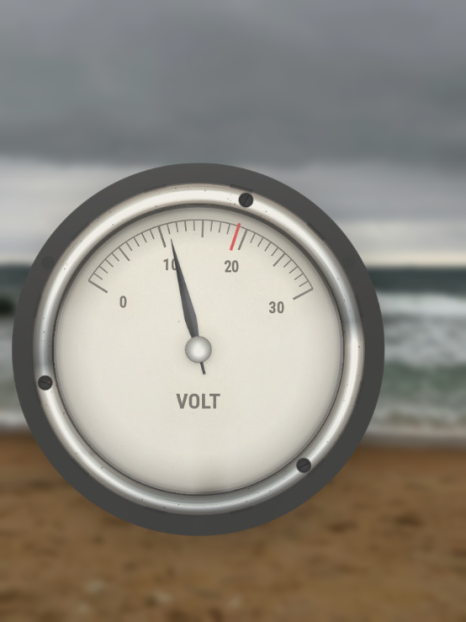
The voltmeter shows V 11
